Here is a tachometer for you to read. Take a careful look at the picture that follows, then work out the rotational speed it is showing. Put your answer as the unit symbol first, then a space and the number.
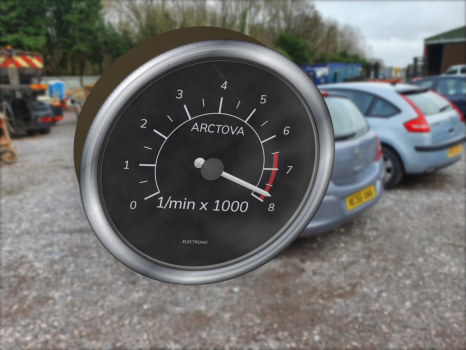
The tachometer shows rpm 7750
